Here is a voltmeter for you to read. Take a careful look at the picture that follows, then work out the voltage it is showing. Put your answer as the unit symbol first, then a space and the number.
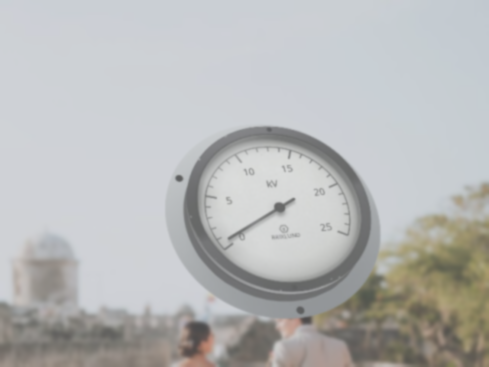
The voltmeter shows kV 0.5
